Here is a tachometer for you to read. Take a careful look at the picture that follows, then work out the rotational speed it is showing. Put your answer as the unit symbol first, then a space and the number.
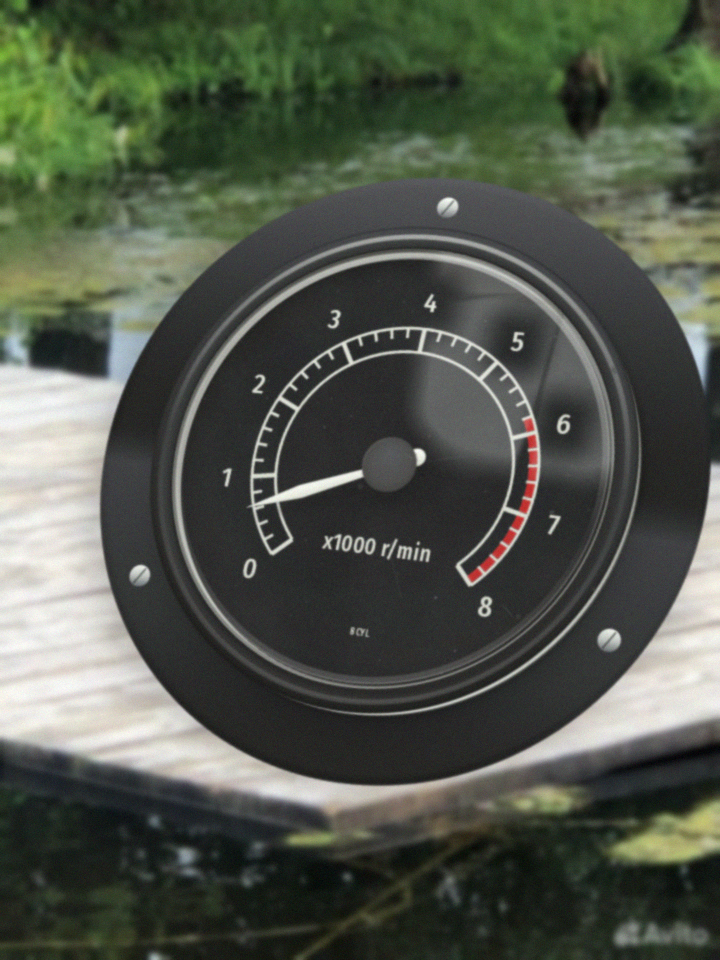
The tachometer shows rpm 600
